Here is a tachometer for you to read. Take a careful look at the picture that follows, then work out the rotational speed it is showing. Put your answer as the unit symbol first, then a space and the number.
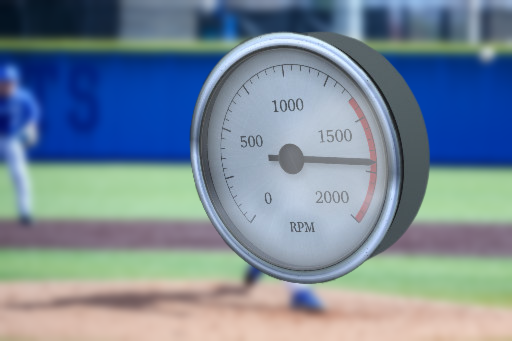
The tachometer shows rpm 1700
